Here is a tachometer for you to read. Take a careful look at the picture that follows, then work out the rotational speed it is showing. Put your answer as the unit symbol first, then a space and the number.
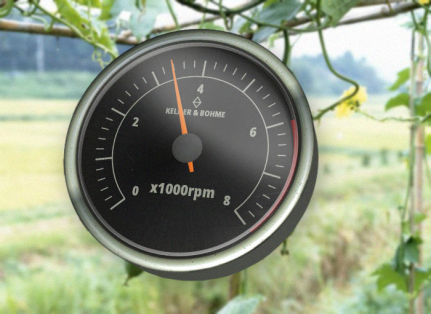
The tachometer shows rpm 3400
